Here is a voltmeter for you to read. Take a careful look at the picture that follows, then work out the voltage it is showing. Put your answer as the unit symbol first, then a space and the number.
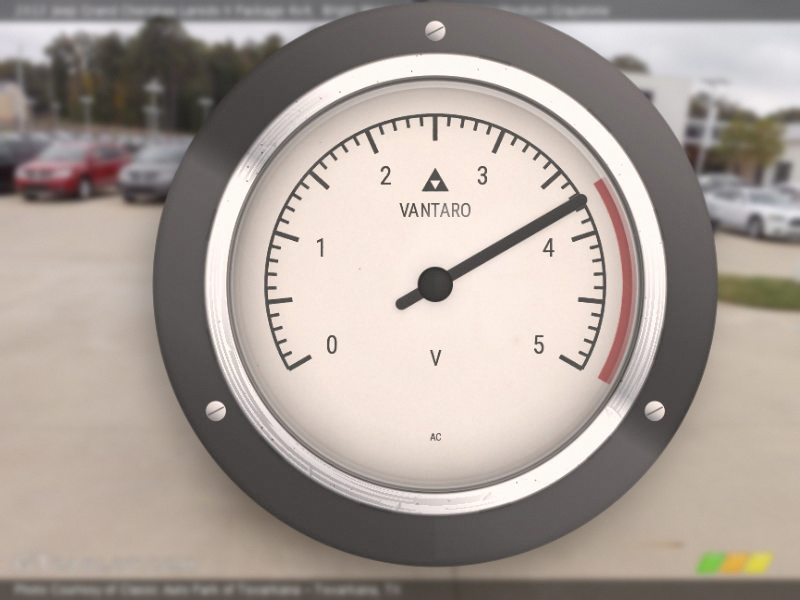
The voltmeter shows V 3.75
